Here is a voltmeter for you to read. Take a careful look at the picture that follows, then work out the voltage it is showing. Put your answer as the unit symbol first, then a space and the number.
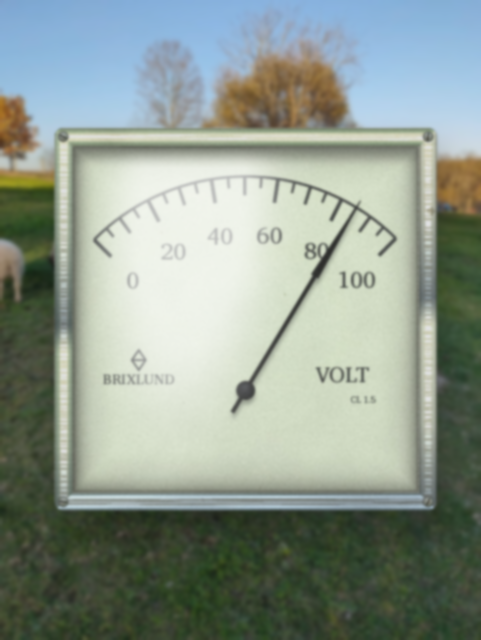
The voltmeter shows V 85
